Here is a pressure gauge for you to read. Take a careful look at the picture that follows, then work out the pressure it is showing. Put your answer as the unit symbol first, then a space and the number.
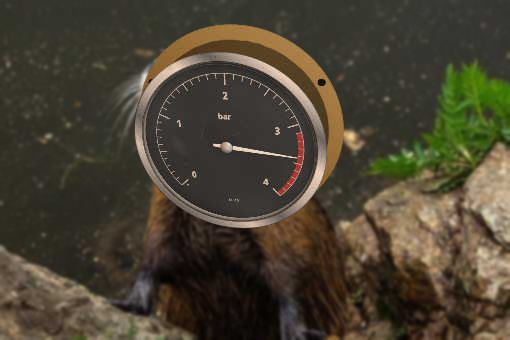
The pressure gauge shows bar 3.4
